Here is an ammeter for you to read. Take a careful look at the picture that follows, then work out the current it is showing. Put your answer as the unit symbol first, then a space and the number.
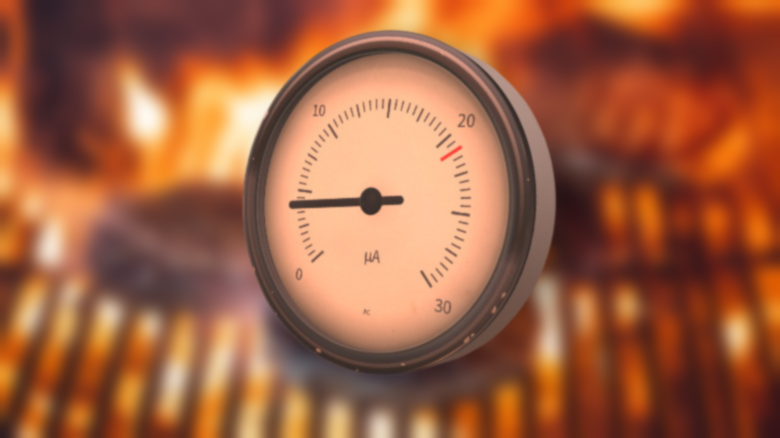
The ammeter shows µA 4
